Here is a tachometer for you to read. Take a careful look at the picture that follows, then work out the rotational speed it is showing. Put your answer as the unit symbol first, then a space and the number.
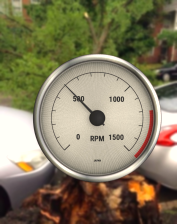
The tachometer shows rpm 500
